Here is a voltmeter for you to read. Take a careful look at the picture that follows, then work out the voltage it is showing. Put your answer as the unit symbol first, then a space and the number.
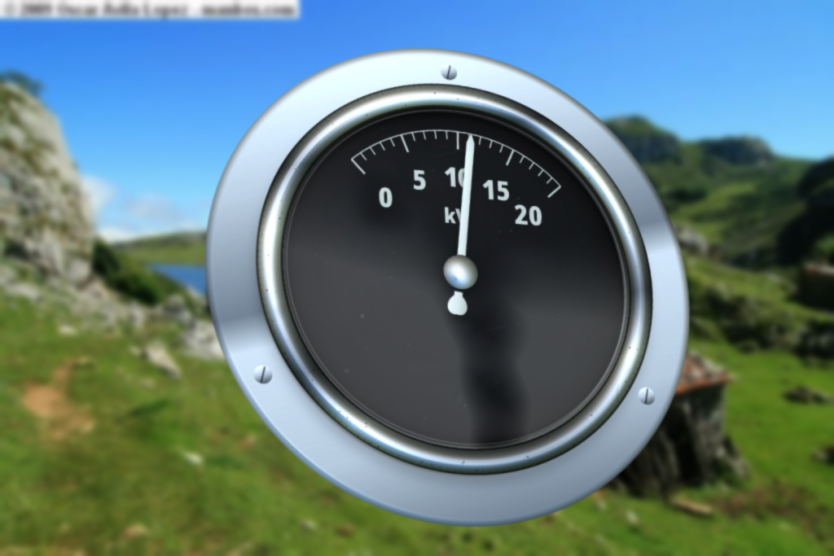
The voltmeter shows kV 11
